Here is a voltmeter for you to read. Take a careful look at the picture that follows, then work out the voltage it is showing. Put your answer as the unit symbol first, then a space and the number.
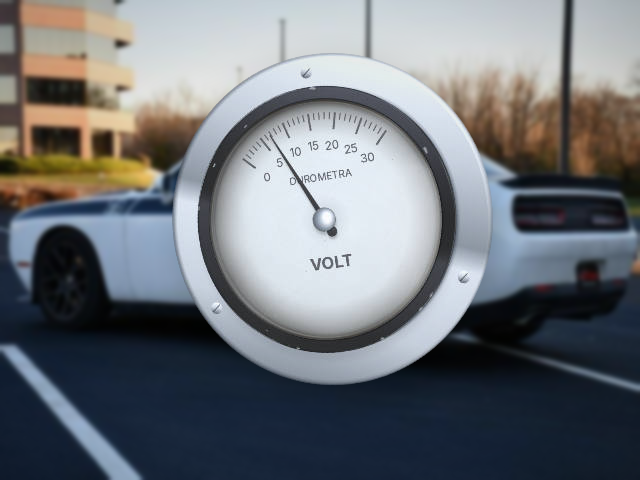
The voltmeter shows V 7
